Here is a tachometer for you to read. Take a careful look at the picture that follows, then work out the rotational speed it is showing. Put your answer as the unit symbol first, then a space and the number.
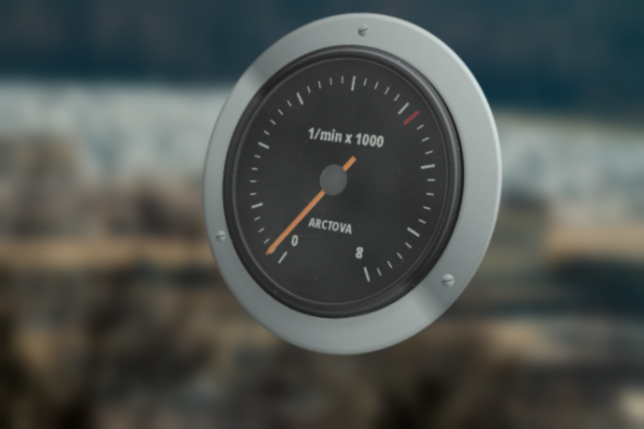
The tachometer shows rpm 200
